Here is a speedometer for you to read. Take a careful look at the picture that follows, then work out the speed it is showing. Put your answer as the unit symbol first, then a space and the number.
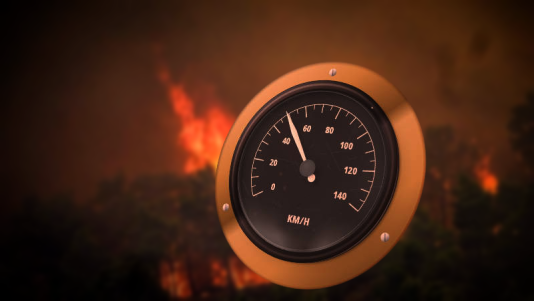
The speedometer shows km/h 50
